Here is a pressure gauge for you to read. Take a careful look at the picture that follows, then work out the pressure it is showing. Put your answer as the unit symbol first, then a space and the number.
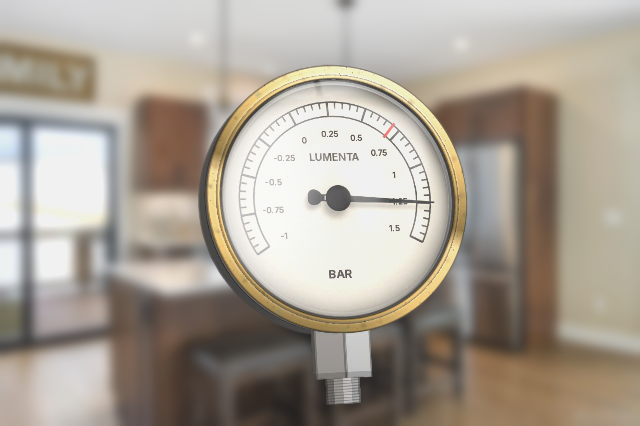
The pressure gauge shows bar 1.25
